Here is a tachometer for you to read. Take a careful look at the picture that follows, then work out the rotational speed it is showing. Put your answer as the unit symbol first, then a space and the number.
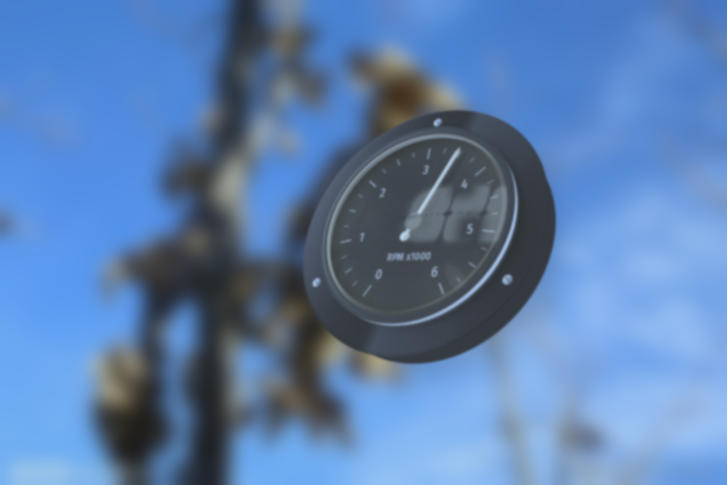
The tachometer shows rpm 3500
